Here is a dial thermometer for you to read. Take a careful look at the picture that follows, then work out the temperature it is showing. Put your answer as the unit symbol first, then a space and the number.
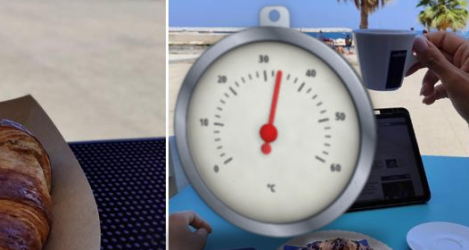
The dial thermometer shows °C 34
